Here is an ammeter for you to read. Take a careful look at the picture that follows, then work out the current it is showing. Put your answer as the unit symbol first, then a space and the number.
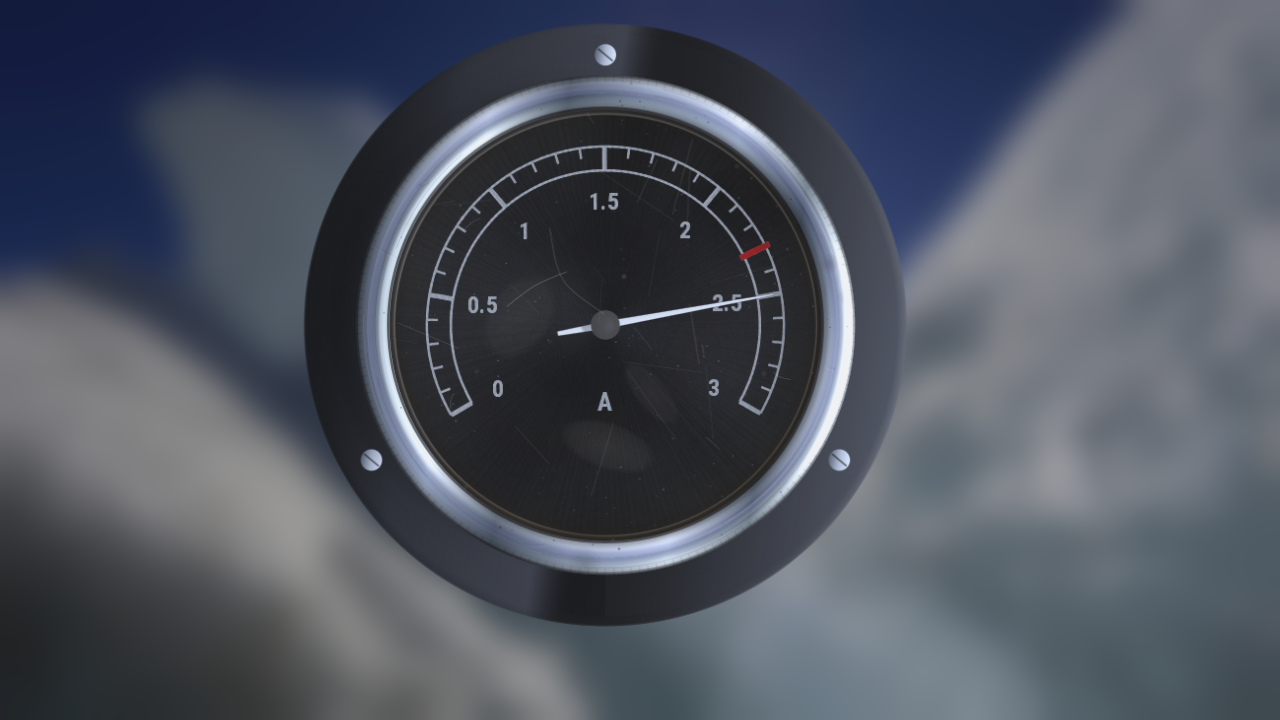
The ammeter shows A 2.5
